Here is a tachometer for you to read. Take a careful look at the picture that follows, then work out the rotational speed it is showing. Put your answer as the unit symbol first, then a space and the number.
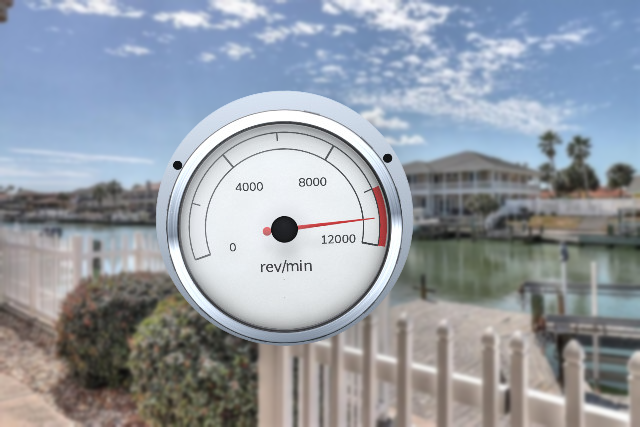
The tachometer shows rpm 11000
